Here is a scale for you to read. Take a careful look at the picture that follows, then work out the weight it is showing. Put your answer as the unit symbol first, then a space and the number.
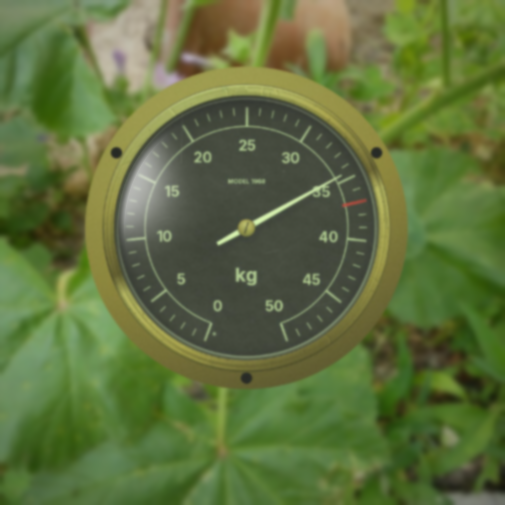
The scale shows kg 34.5
